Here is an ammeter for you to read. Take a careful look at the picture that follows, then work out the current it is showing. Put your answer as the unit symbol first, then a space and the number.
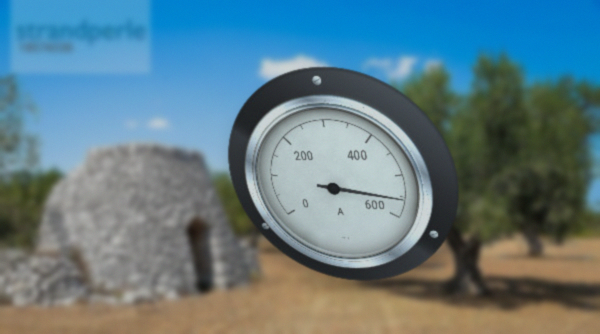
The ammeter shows A 550
